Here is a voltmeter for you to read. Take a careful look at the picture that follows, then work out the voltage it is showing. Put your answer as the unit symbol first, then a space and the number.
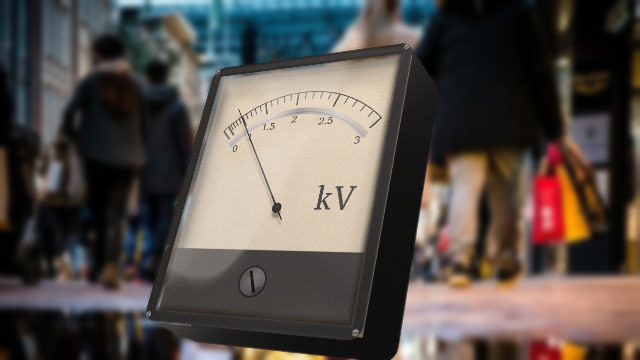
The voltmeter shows kV 1
